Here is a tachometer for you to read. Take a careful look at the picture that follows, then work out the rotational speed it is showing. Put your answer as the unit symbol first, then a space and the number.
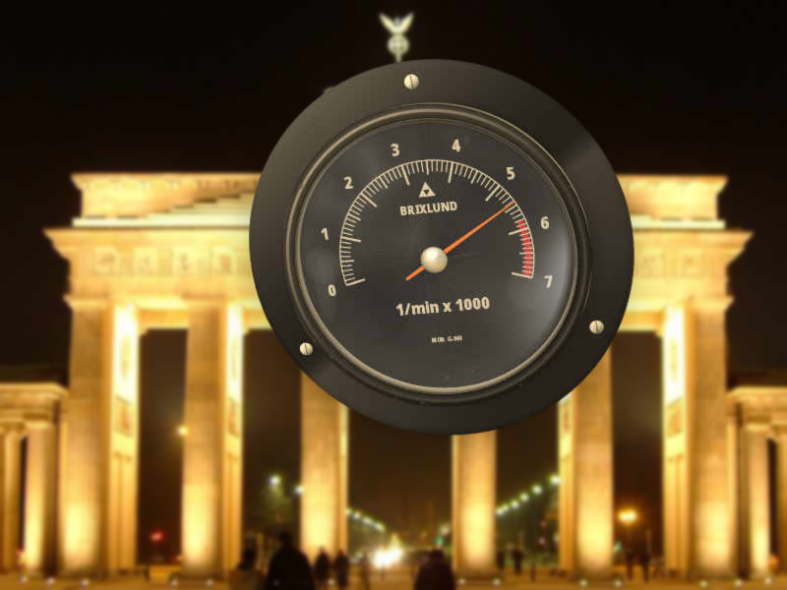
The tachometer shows rpm 5400
